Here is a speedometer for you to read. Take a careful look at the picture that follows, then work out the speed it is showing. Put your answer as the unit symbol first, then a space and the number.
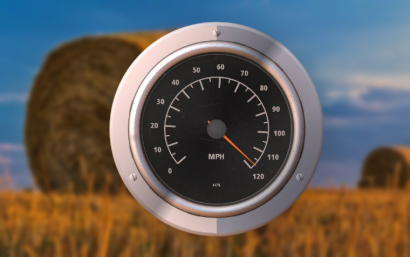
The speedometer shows mph 117.5
